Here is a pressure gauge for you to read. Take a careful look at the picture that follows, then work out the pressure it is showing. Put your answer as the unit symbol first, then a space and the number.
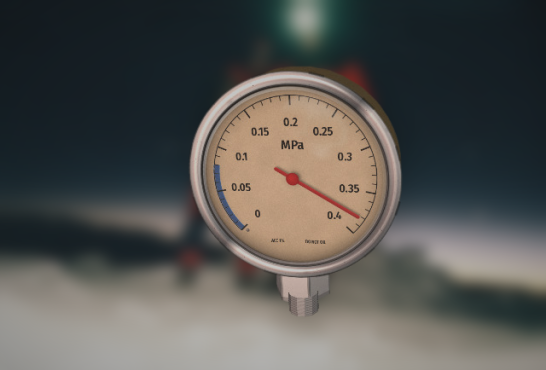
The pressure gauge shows MPa 0.38
